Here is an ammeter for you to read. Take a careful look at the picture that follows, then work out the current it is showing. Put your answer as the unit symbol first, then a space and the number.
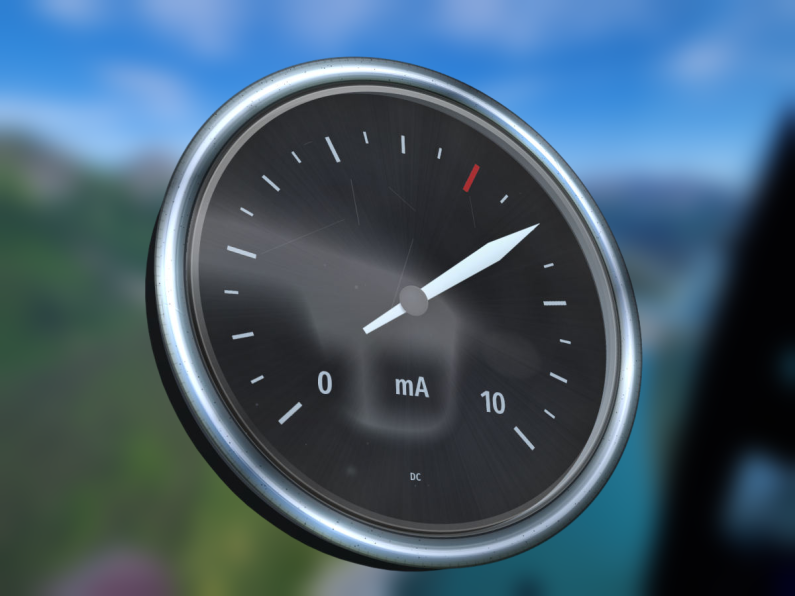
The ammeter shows mA 7
